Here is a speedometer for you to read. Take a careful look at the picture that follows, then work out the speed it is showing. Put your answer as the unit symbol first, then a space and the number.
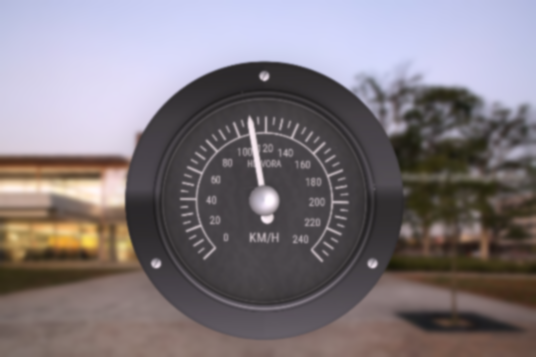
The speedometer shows km/h 110
